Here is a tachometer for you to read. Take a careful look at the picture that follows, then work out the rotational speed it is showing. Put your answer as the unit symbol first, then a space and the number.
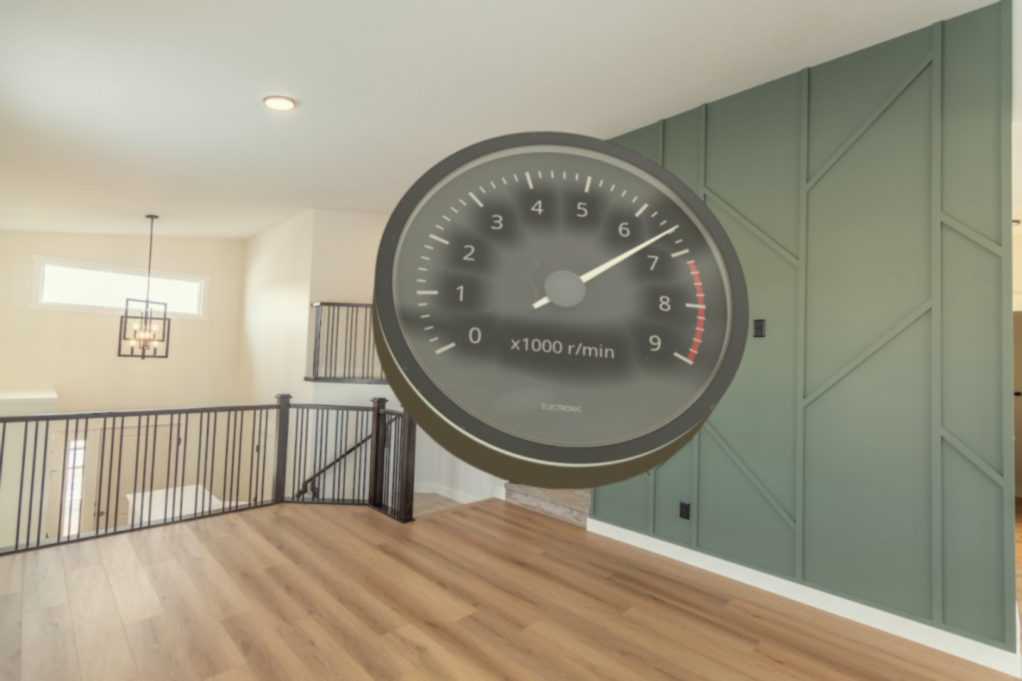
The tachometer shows rpm 6600
